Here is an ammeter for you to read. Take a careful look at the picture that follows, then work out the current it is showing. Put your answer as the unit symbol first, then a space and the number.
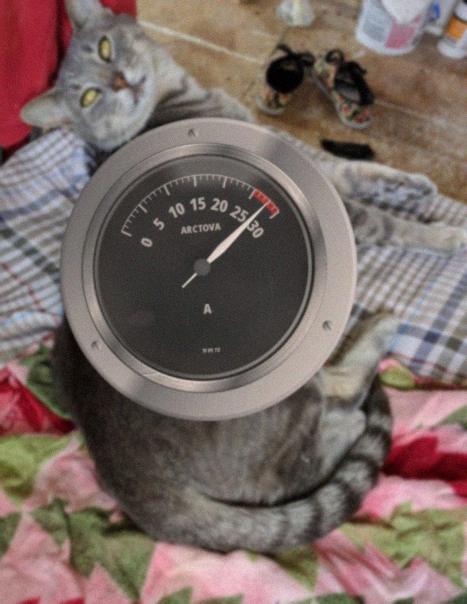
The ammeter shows A 28
